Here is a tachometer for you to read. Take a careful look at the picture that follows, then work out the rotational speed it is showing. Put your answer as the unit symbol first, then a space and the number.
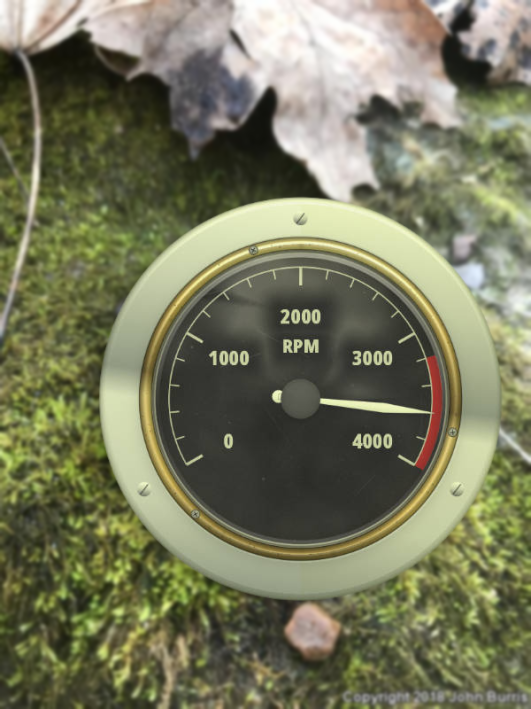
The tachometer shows rpm 3600
